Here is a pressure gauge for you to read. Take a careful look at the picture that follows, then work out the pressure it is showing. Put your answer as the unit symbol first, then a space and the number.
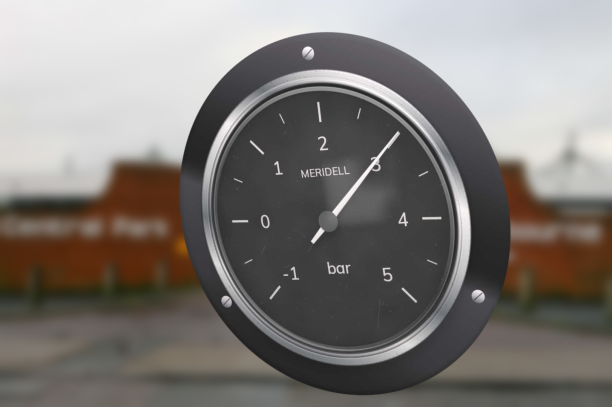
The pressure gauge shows bar 3
